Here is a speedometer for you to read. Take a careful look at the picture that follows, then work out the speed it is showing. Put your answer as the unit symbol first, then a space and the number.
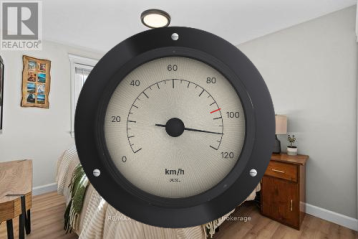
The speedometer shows km/h 110
